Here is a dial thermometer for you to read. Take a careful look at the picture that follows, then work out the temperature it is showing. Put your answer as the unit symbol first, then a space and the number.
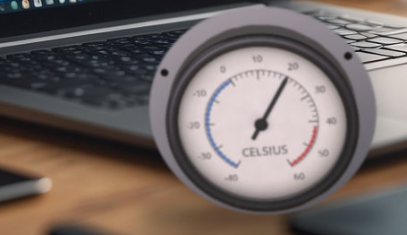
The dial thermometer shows °C 20
